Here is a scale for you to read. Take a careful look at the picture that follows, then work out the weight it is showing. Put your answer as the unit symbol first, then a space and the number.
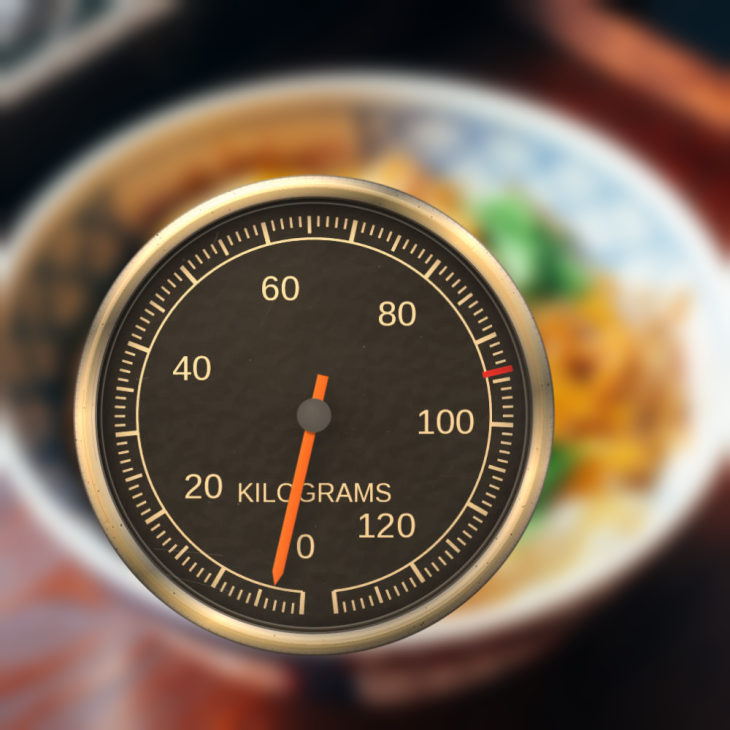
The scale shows kg 3.5
